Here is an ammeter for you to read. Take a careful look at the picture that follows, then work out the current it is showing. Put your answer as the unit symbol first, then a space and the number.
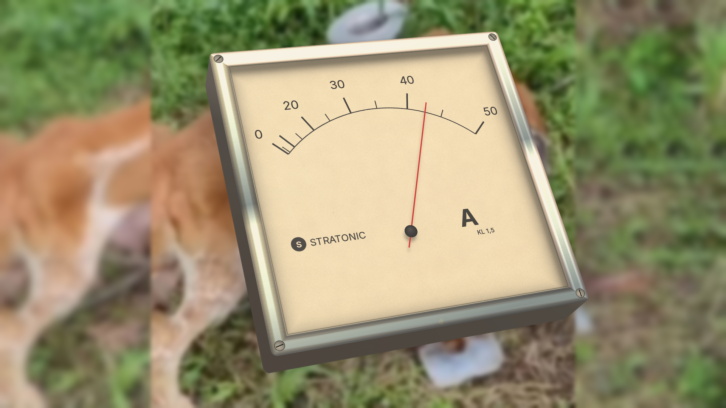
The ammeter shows A 42.5
